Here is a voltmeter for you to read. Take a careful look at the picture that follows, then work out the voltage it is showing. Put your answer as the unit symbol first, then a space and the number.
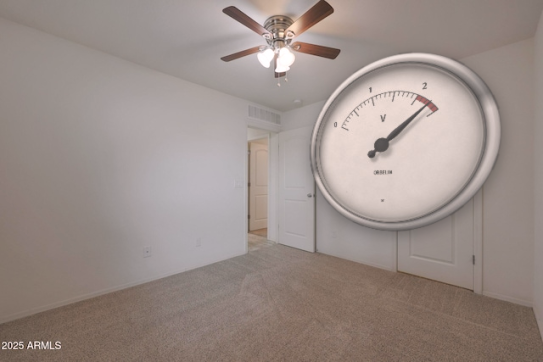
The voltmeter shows V 2.3
